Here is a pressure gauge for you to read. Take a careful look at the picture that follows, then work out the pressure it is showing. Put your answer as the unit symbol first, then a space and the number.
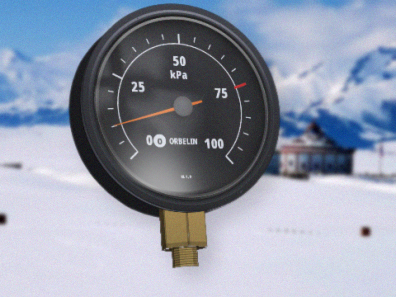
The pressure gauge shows kPa 10
